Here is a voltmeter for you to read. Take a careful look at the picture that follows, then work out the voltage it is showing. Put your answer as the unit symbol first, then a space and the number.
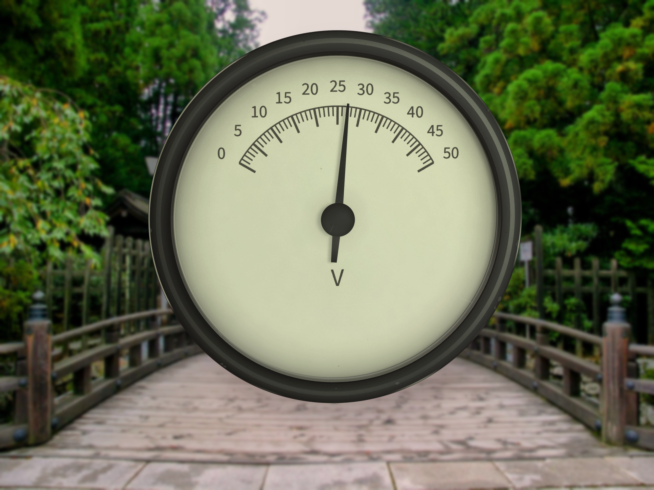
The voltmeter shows V 27
